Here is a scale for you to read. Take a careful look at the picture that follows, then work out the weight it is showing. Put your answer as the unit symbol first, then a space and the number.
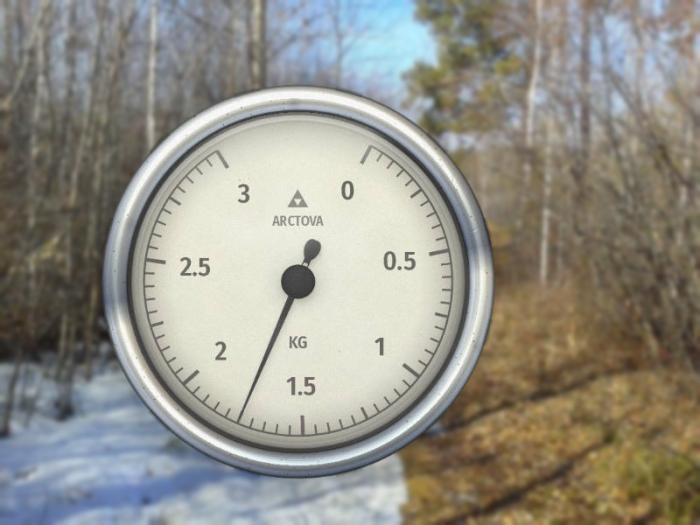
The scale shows kg 1.75
